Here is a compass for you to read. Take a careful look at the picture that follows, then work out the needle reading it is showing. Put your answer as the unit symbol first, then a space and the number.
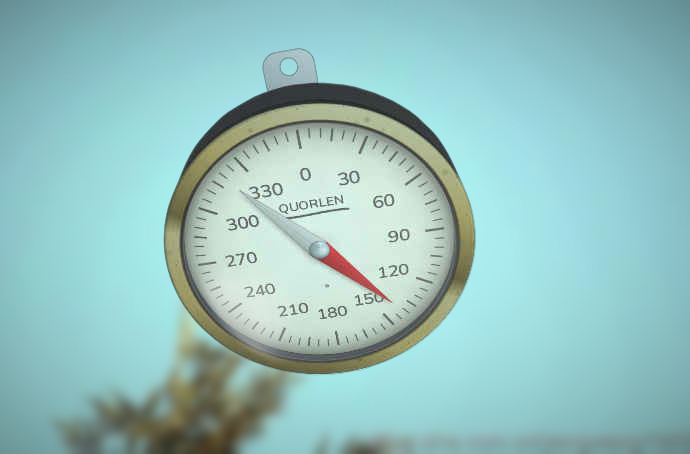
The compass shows ° 140
